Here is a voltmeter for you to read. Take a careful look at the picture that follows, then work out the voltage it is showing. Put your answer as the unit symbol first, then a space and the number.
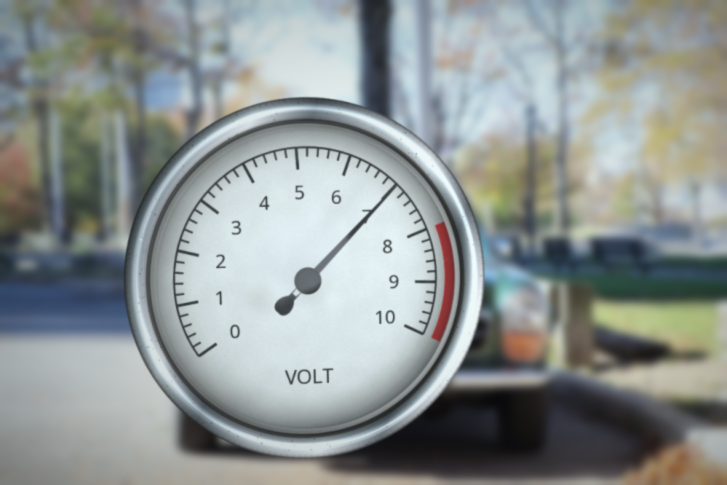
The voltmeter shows V 7
